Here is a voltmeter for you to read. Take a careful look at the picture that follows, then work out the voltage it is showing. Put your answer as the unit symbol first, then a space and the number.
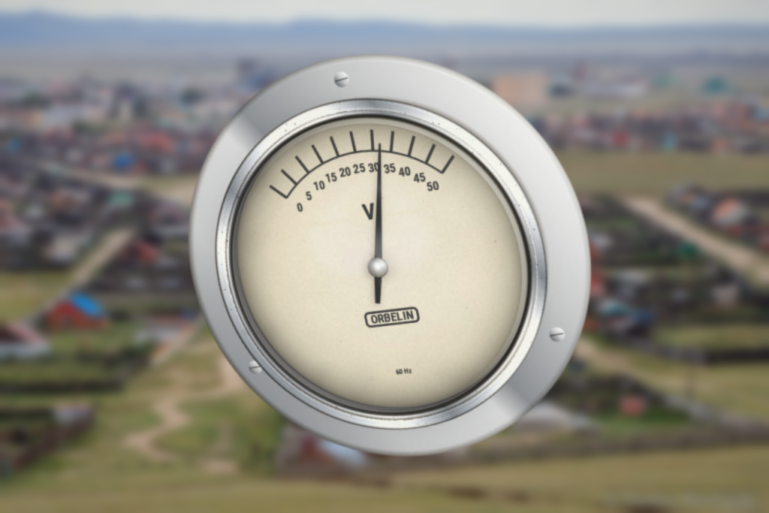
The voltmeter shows V 32.5
